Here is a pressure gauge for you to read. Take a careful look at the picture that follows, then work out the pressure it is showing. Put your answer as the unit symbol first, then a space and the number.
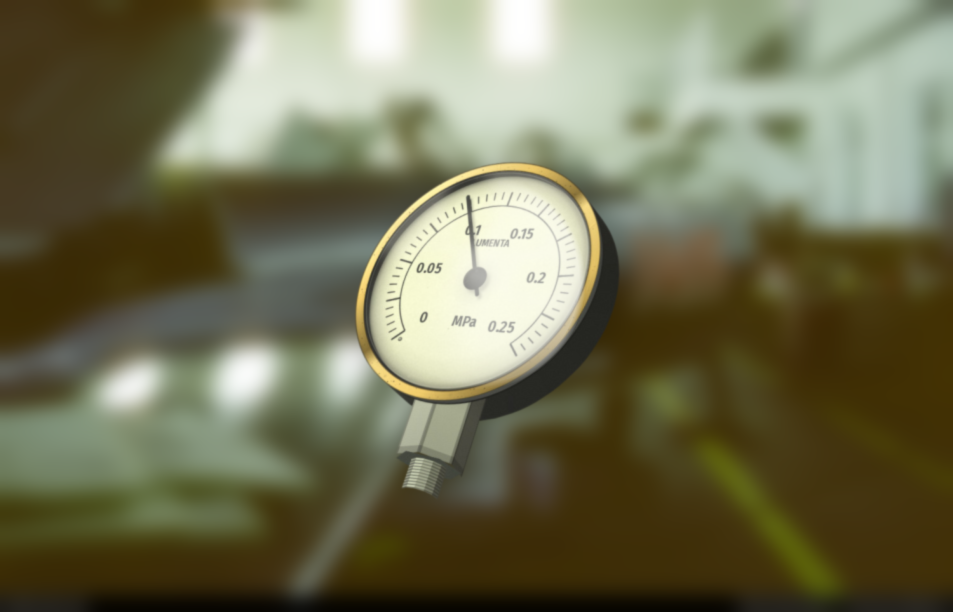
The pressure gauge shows MPa 0.1
